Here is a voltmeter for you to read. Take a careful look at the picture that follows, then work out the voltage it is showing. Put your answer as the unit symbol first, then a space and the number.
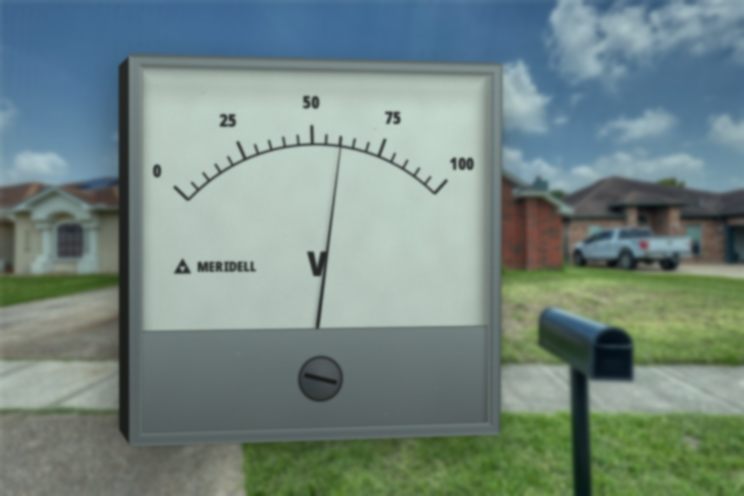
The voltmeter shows V 60
